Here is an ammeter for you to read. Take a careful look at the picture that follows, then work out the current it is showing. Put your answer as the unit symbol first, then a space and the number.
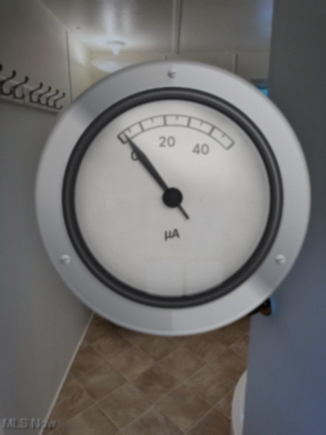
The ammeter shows µA 2.5
